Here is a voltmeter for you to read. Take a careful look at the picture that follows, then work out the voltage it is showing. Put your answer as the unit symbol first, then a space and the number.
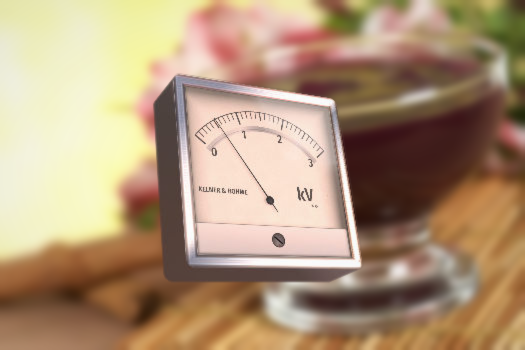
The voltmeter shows kV 0.5
